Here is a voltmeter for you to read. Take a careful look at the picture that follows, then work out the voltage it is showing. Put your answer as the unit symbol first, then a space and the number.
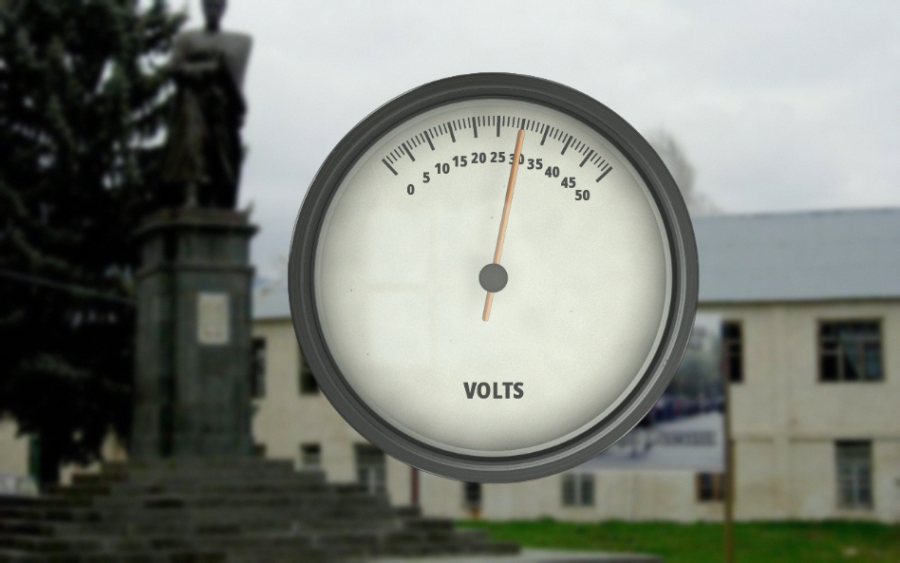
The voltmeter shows V 30
